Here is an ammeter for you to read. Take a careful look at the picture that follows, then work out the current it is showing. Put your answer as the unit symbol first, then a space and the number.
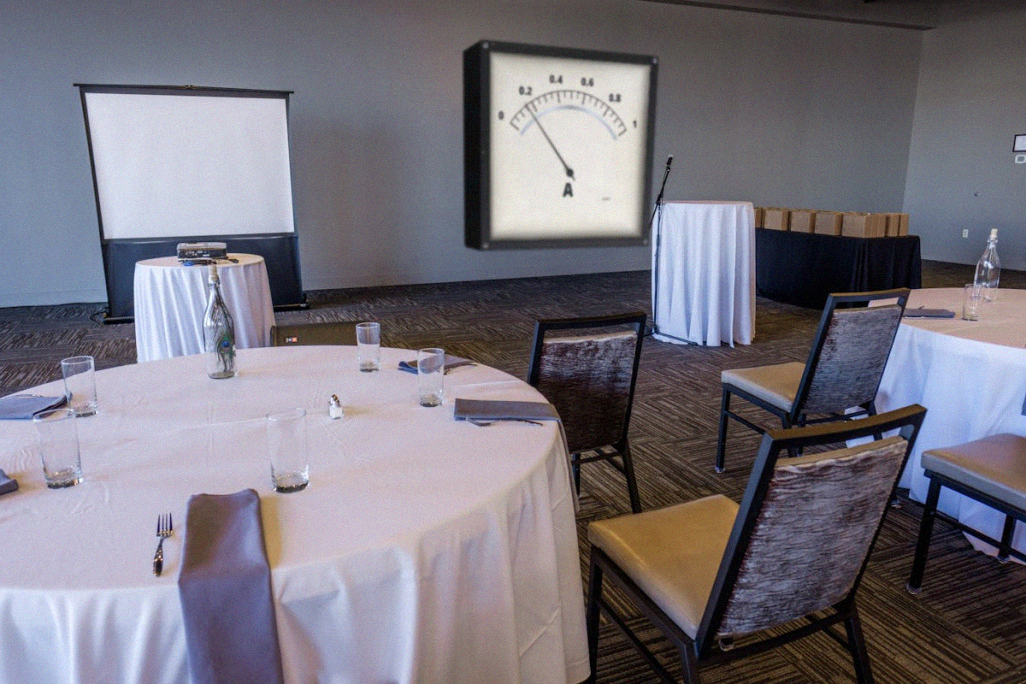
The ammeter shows A 0.15
